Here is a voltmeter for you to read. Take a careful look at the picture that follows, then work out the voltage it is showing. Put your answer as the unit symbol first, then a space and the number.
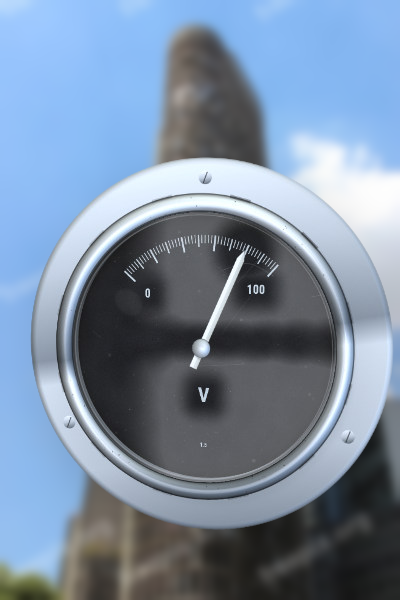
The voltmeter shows V 80
